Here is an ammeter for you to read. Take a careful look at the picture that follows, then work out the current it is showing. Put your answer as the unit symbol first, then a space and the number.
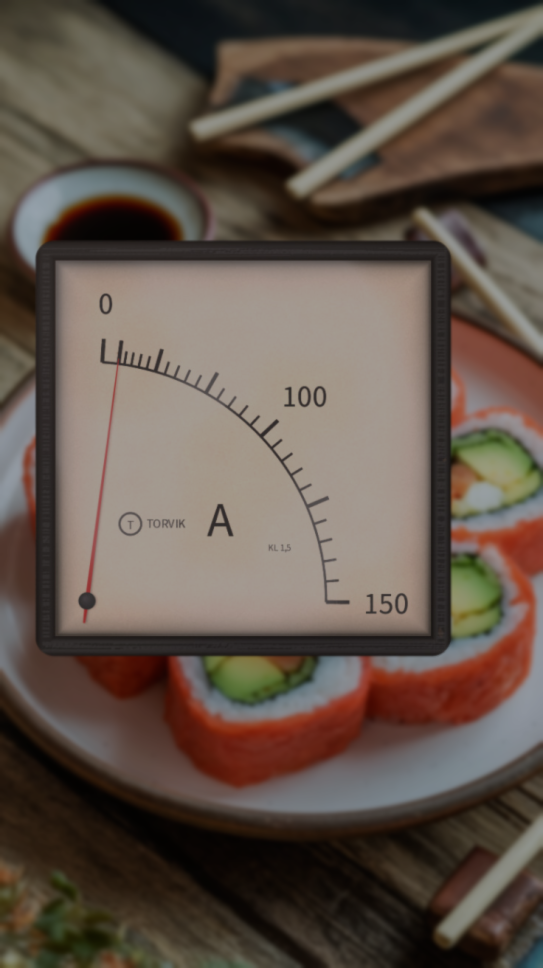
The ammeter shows A 25
